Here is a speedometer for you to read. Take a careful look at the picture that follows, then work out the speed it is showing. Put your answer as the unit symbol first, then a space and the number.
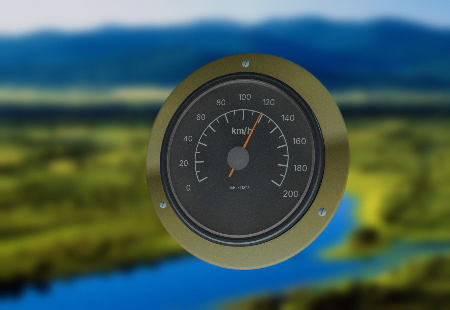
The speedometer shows km/h 120
